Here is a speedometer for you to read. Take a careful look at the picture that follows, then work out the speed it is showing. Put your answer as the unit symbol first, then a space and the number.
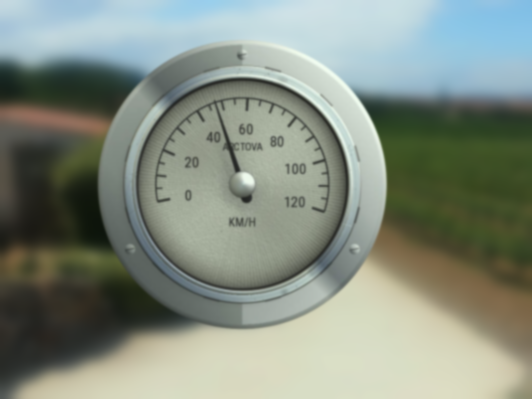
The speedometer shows km/h 47.5
